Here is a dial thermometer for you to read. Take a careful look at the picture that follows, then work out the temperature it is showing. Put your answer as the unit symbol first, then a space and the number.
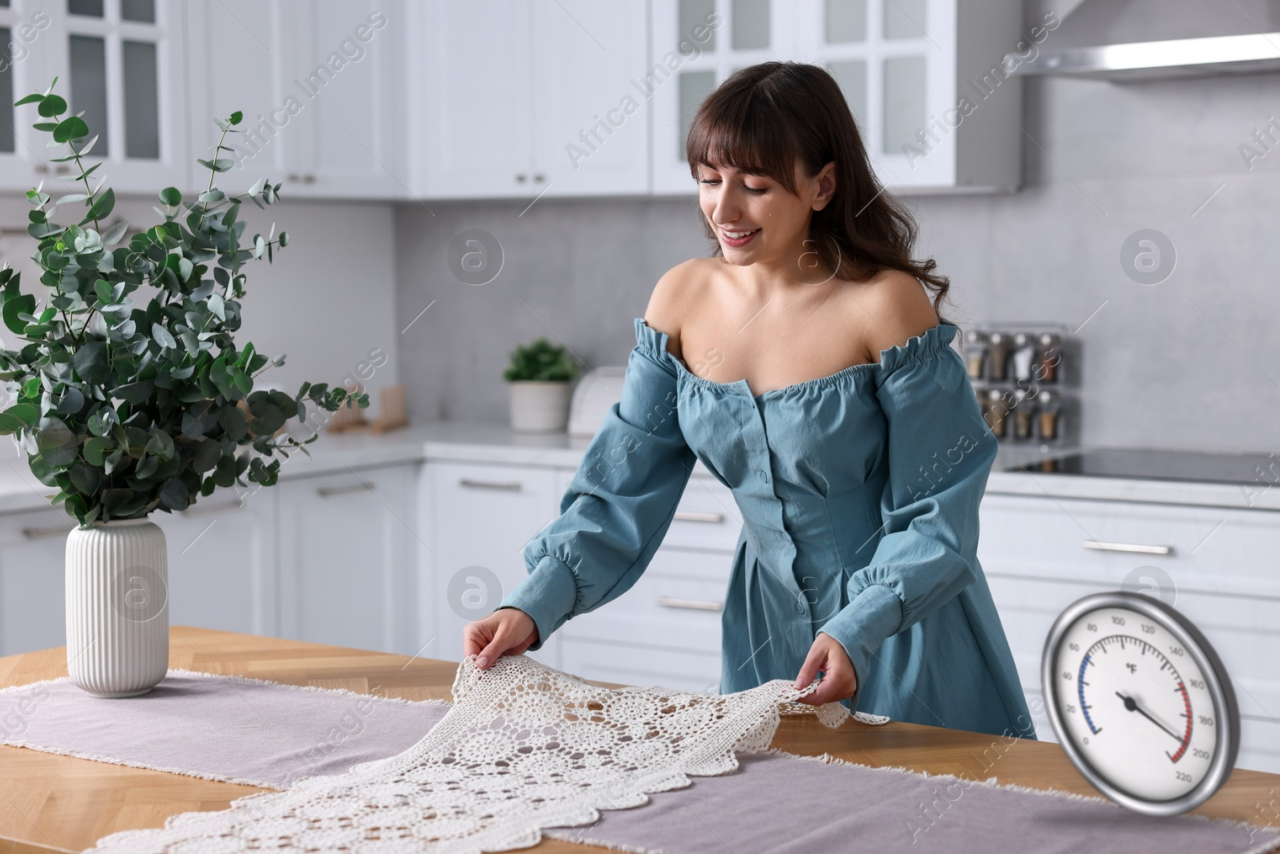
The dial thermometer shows °F 200
